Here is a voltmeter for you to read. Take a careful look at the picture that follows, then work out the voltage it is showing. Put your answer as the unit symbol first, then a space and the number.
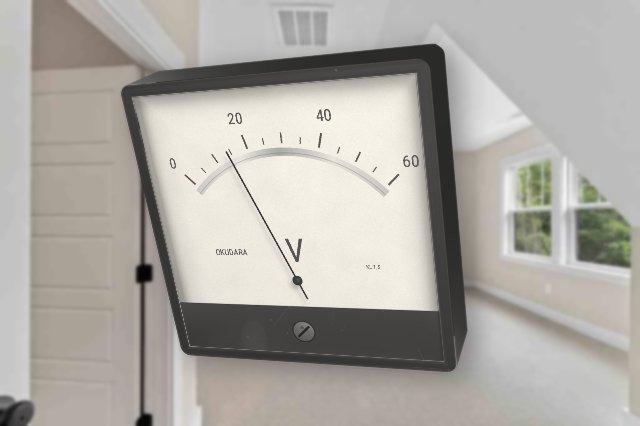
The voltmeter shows V 15
